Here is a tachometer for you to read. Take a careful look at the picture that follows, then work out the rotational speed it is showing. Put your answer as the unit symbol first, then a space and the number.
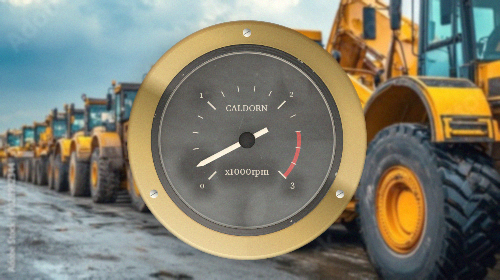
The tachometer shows rpm 200
